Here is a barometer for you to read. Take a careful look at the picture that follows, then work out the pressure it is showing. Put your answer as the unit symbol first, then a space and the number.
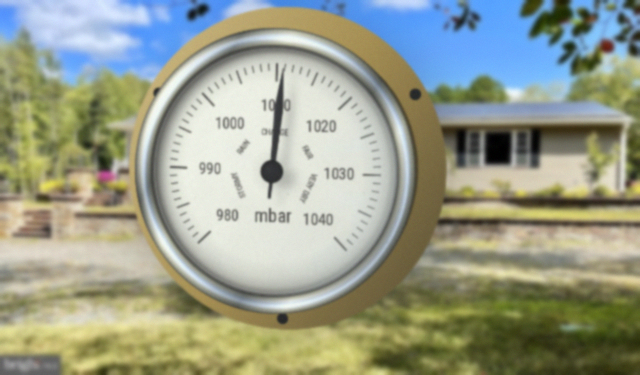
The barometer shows mbar 1011
